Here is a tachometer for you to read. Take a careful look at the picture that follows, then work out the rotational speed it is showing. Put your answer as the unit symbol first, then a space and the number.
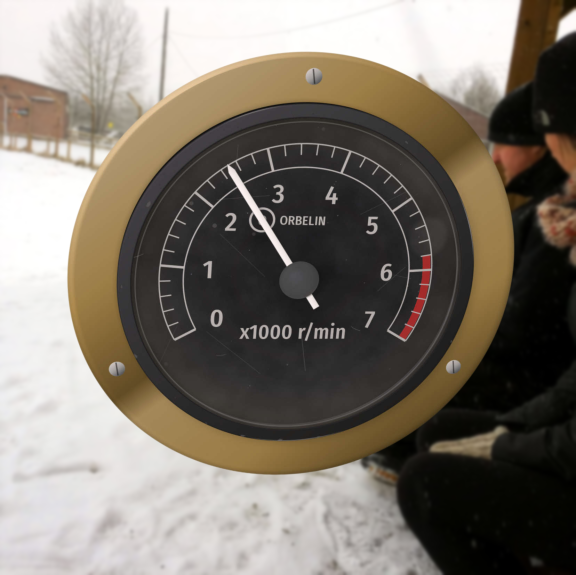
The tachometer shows rpm 2500
